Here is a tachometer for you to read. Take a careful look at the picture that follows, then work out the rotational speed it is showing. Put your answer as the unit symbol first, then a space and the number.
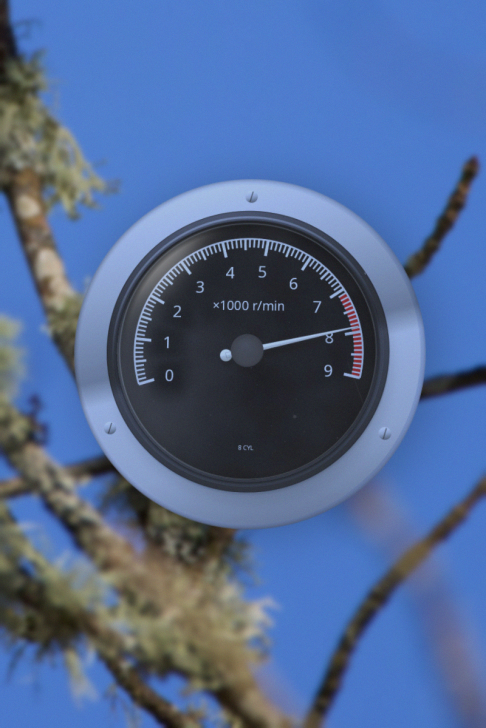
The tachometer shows rpm 7900
